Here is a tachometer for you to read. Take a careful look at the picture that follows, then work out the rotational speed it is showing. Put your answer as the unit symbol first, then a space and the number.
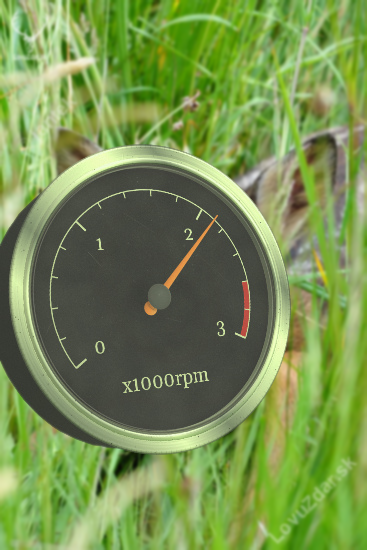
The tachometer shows rpm 2100
